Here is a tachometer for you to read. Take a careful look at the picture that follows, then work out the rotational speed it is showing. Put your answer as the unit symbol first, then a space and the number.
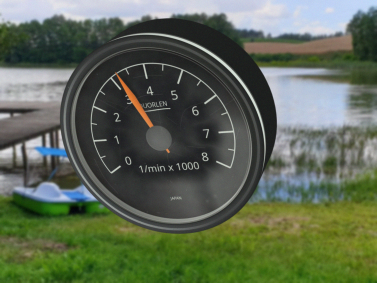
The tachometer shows rpm 3250
